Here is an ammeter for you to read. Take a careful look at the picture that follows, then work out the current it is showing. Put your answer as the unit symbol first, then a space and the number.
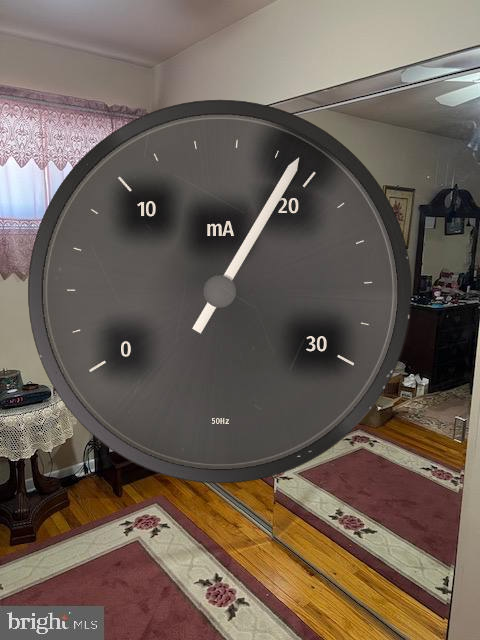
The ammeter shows mA 19
